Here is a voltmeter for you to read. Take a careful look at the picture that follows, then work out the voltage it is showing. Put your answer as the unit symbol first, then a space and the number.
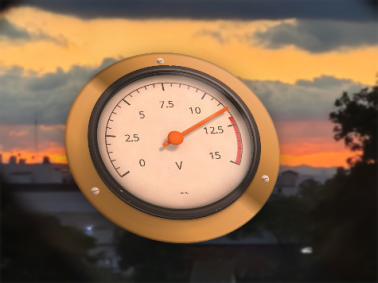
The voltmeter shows V 11.5
